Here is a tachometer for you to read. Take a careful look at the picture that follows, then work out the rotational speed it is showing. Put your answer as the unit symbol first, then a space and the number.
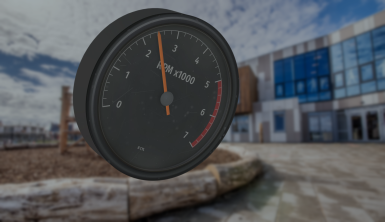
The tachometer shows rpm 2400
